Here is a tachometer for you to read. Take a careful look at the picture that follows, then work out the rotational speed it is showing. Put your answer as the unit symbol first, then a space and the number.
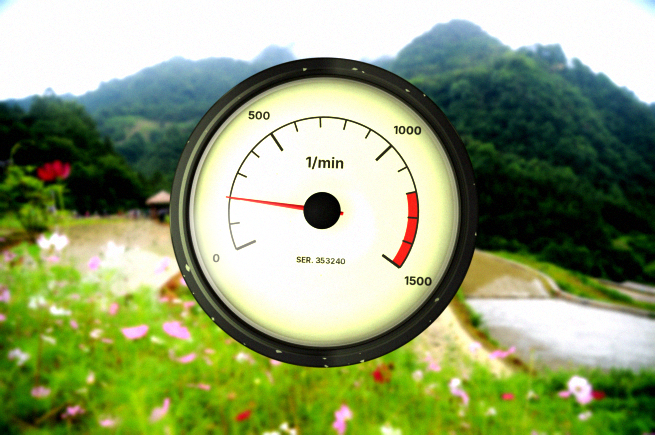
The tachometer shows rpm 200
